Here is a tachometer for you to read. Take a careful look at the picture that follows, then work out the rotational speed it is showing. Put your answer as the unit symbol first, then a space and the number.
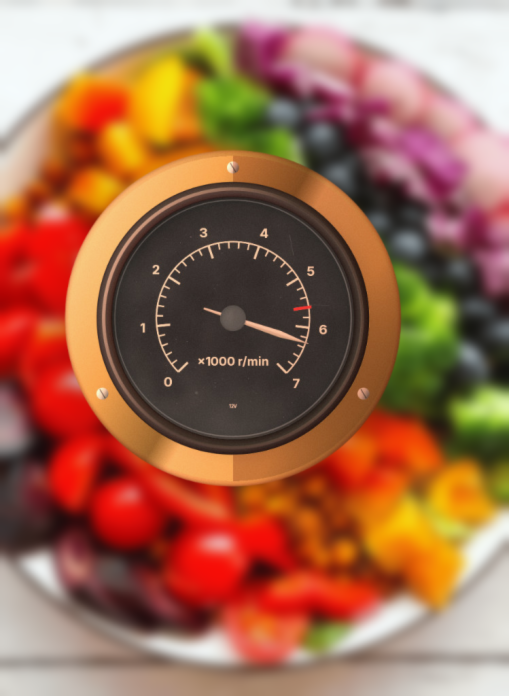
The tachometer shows rpm 6300
